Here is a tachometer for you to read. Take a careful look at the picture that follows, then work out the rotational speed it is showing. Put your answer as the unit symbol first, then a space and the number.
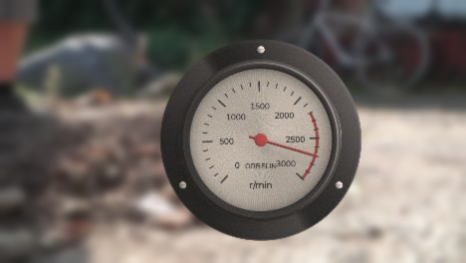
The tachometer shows rpm 2700
